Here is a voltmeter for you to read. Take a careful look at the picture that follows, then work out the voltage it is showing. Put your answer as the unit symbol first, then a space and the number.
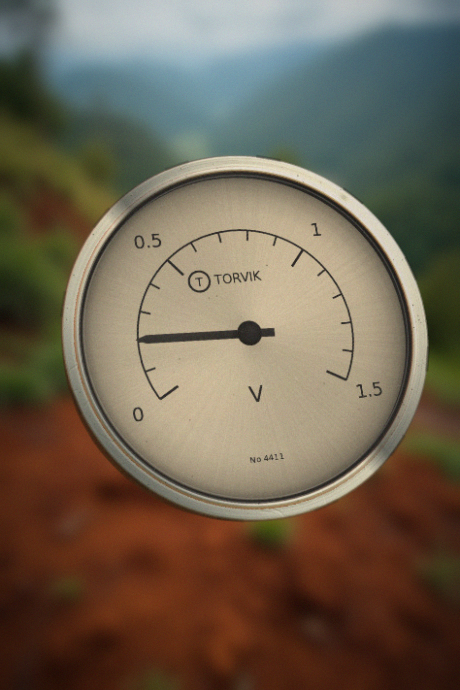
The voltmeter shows V 0.2
